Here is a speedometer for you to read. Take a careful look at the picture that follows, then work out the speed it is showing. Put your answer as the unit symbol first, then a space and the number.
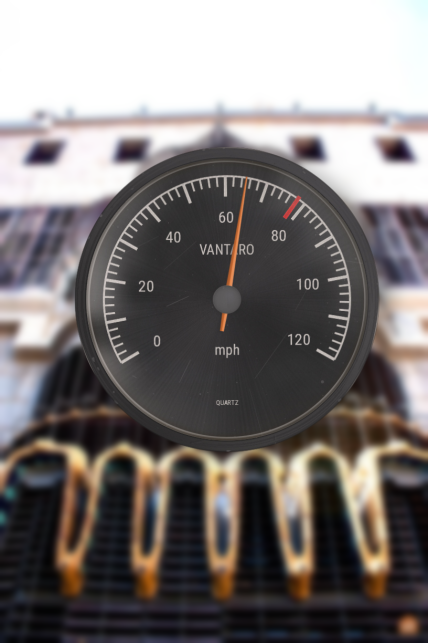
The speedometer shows mph 65
